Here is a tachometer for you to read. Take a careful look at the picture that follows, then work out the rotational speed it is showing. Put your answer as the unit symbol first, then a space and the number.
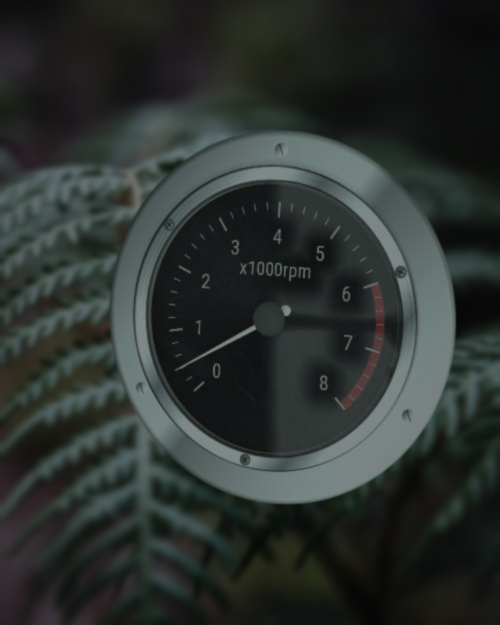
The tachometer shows rpm 400
